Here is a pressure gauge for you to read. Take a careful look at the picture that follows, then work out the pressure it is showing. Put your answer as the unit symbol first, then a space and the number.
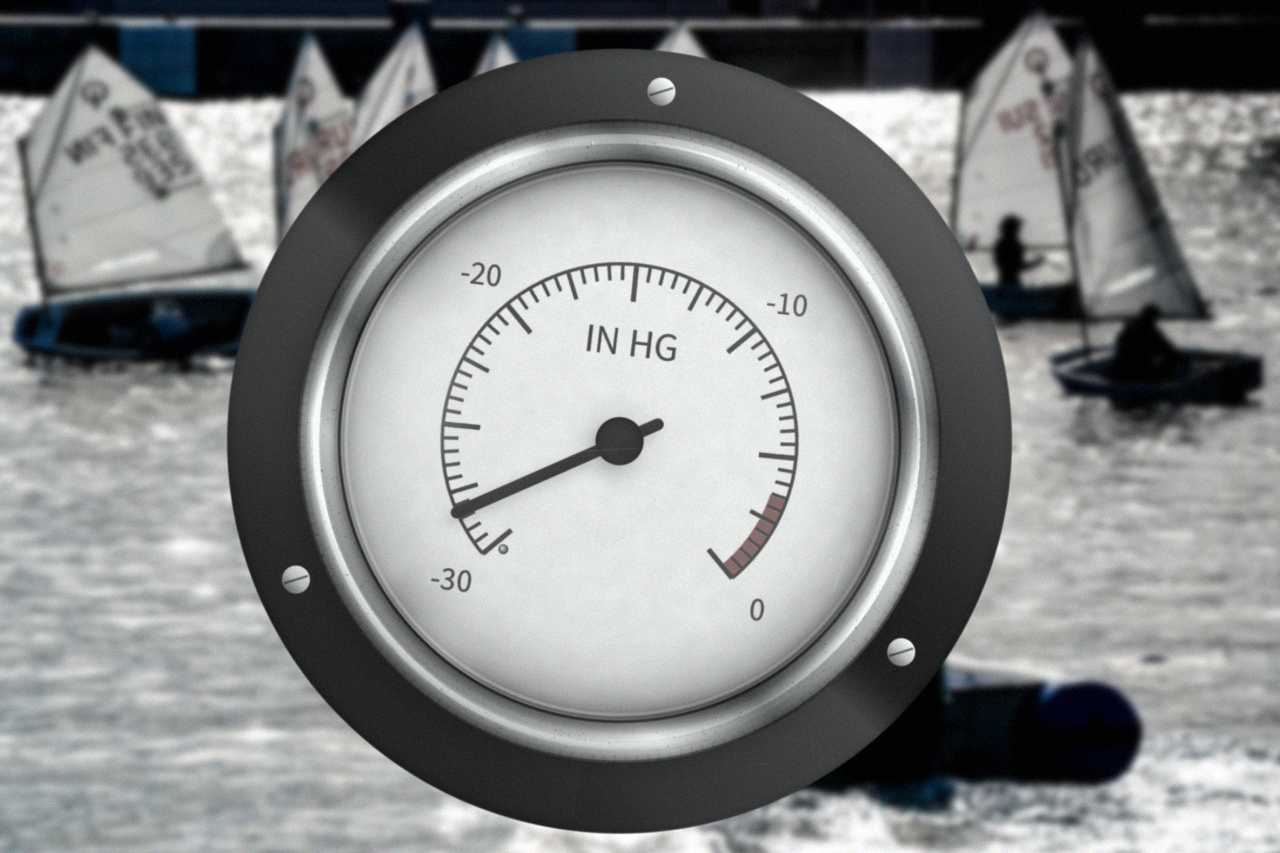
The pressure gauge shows inHg -28.25
